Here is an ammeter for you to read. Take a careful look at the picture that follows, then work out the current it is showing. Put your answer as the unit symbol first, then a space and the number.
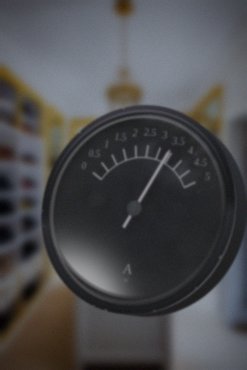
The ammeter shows A 3.5
